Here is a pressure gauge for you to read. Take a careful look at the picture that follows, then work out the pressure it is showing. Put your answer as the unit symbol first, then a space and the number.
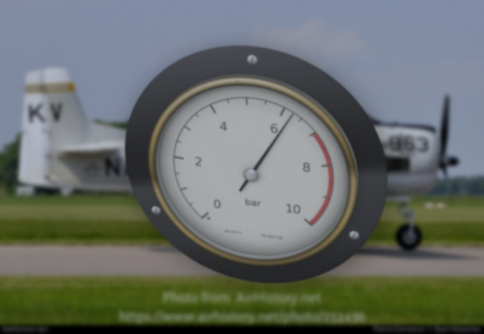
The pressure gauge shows bar 6.25
